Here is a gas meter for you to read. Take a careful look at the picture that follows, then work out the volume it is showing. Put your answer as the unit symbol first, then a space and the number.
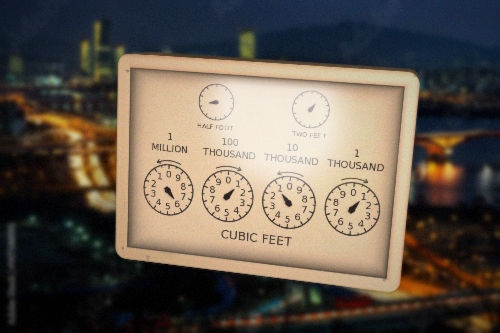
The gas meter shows ft³ 611100
